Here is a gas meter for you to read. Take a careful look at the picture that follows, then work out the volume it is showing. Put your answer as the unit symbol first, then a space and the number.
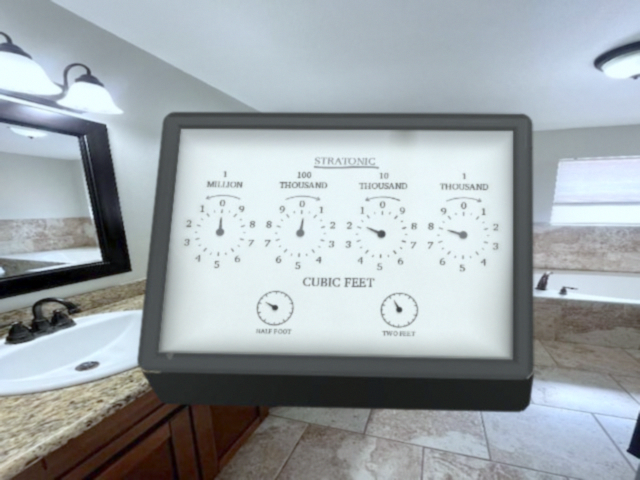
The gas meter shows ft³ 1800
